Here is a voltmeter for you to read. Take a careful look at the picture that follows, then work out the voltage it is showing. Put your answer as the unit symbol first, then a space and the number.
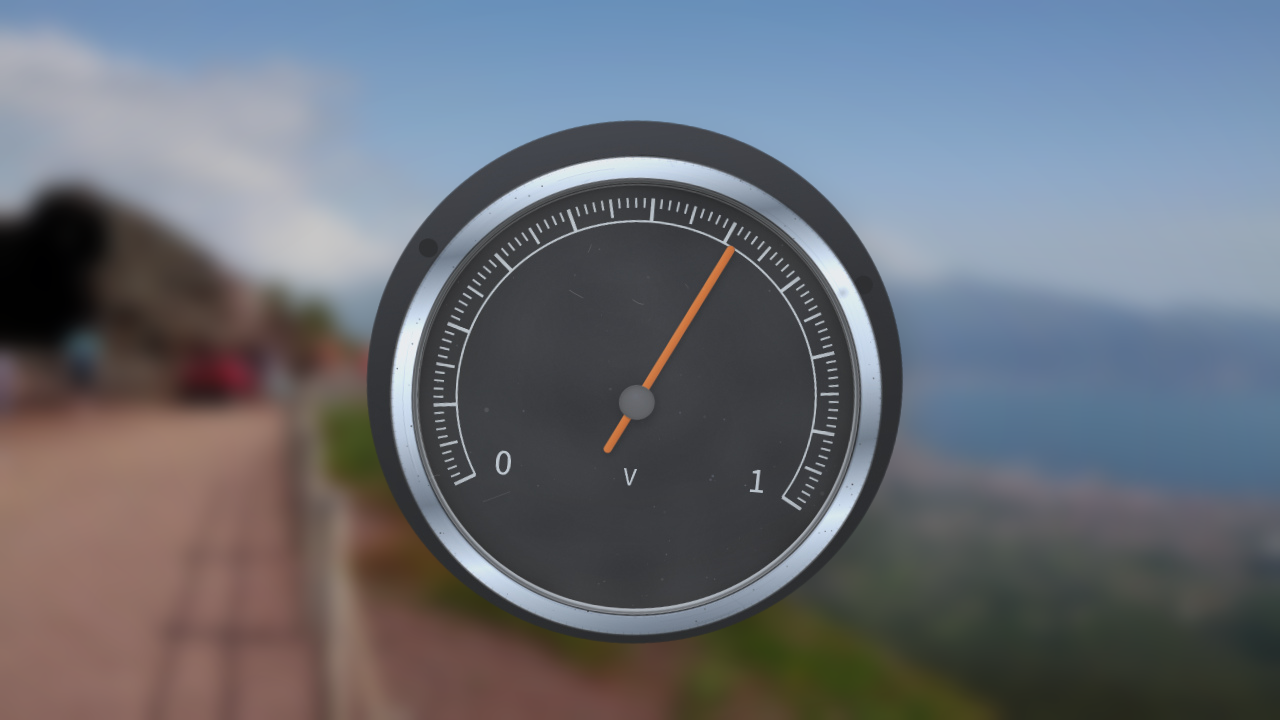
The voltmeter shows V 0.61
